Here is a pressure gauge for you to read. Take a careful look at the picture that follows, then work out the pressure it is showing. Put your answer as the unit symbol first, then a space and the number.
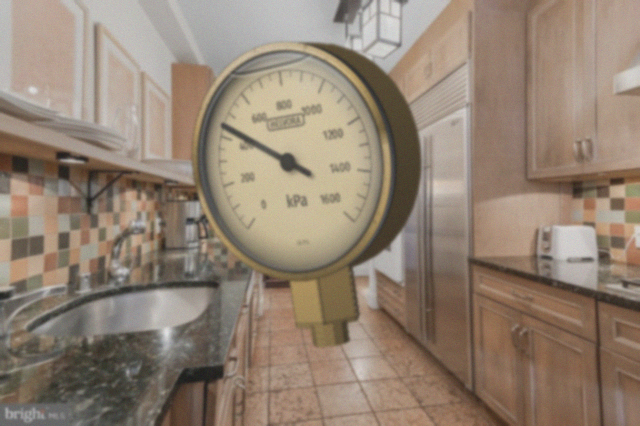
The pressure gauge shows kPa 450
